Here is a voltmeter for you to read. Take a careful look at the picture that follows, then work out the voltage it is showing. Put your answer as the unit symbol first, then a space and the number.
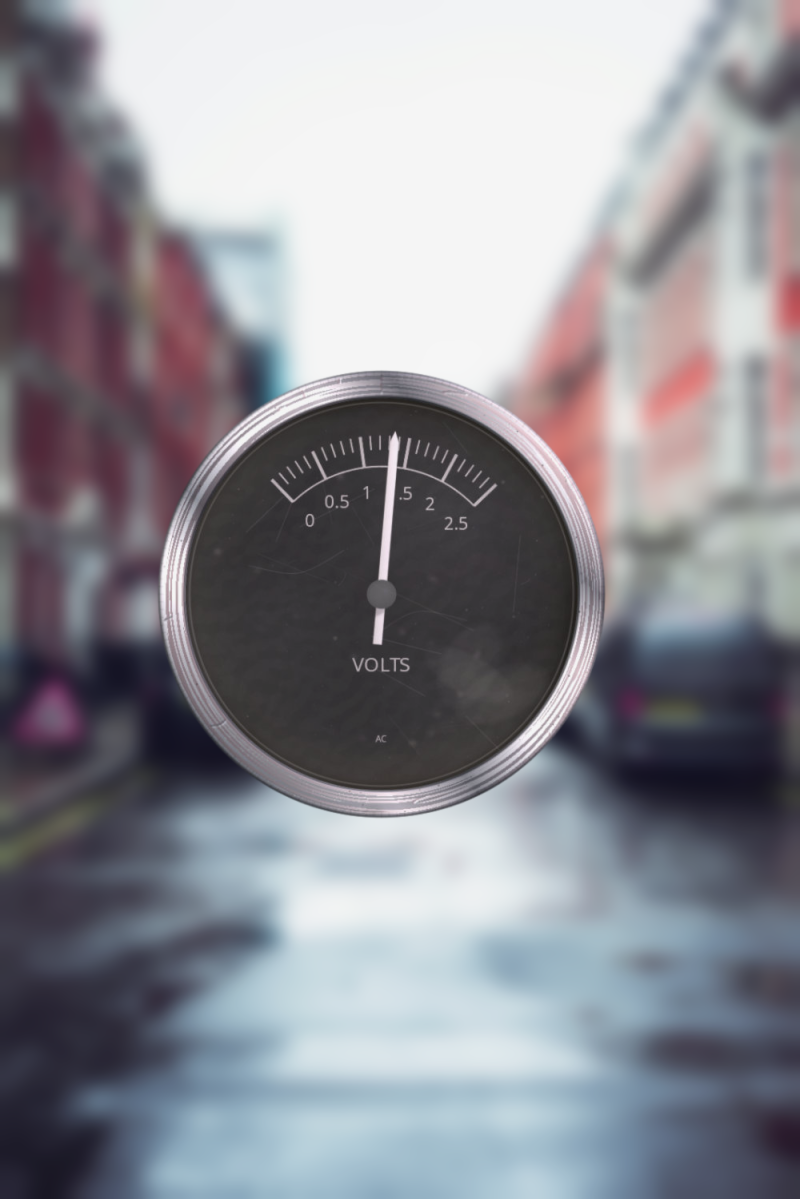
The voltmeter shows V 1.35
